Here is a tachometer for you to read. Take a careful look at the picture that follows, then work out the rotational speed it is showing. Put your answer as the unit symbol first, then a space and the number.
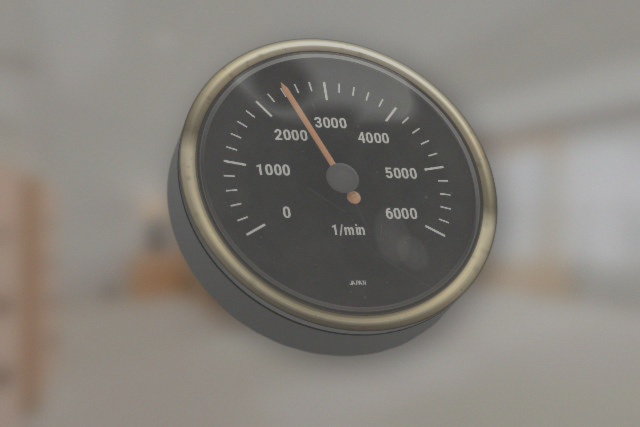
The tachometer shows rpm 2400
